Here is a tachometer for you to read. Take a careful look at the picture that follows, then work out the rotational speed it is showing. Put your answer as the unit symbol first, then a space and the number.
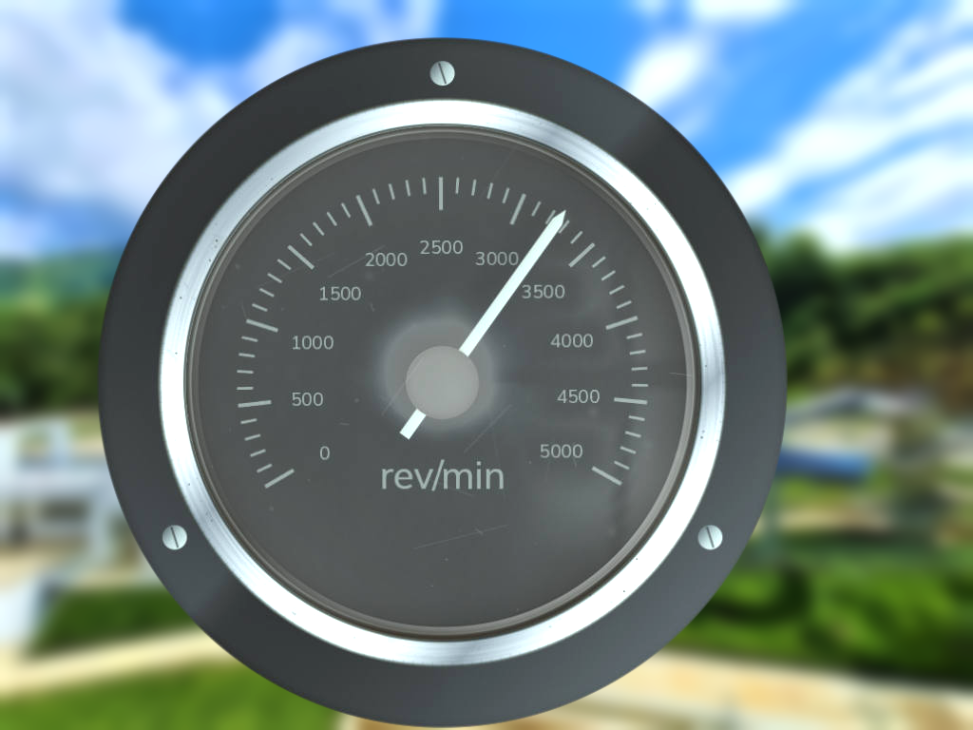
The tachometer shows rpm 3250
